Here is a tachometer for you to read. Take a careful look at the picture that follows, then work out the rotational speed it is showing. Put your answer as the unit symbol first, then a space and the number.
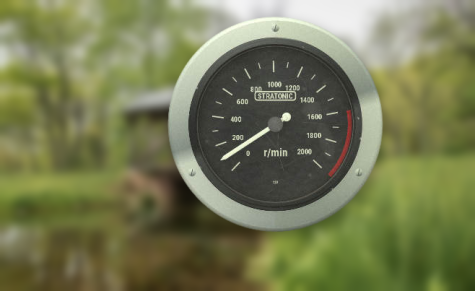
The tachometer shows rpm 100
